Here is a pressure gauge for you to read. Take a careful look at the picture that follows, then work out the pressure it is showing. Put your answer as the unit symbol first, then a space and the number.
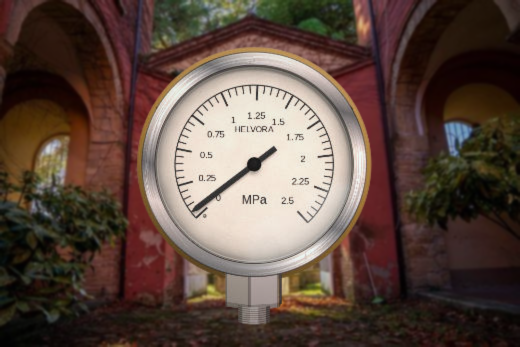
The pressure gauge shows MPa 0.05
